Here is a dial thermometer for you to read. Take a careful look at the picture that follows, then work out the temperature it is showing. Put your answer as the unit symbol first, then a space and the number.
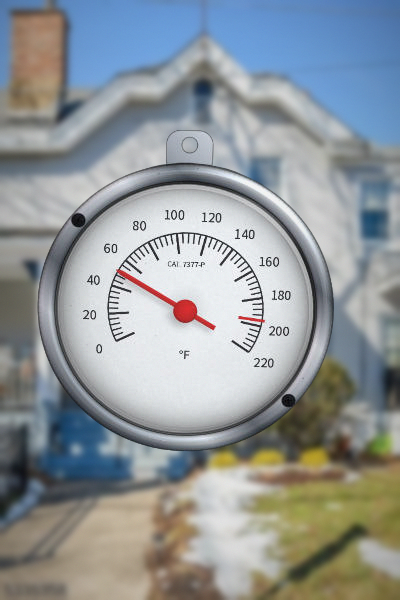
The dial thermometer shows °F 52
